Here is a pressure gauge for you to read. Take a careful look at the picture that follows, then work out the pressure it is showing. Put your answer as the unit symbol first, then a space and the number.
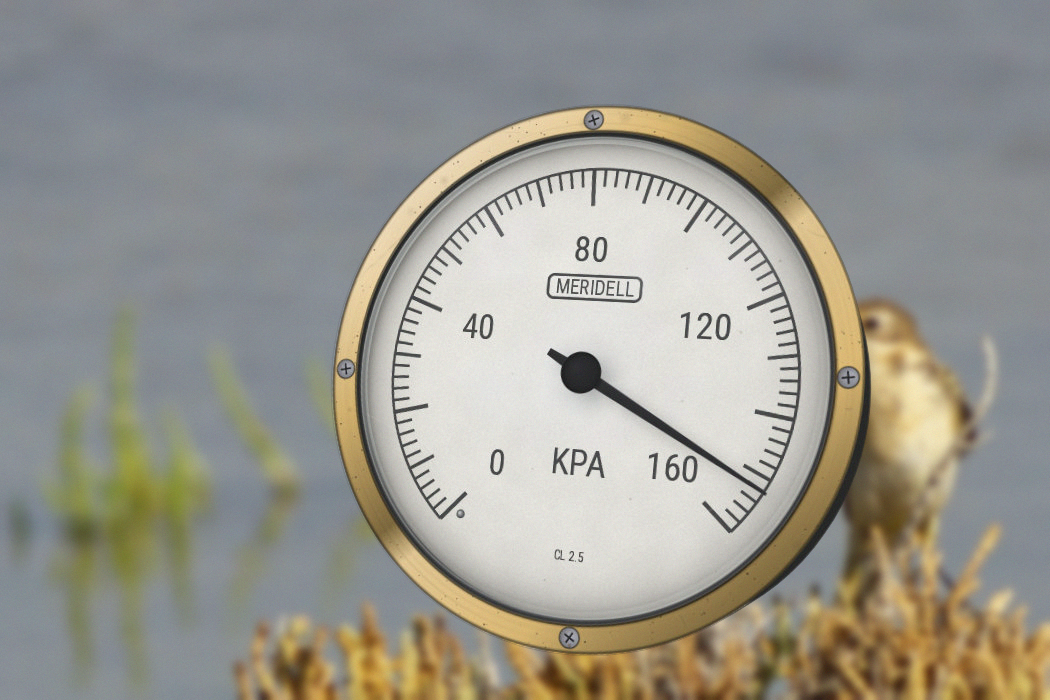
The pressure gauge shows kPa 152
